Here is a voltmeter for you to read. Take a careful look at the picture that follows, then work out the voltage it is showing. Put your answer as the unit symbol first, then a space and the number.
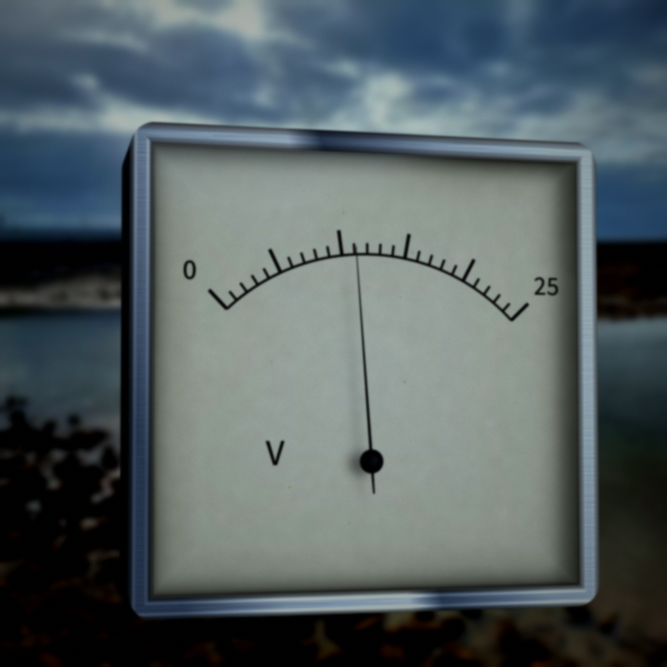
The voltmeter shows V 11
